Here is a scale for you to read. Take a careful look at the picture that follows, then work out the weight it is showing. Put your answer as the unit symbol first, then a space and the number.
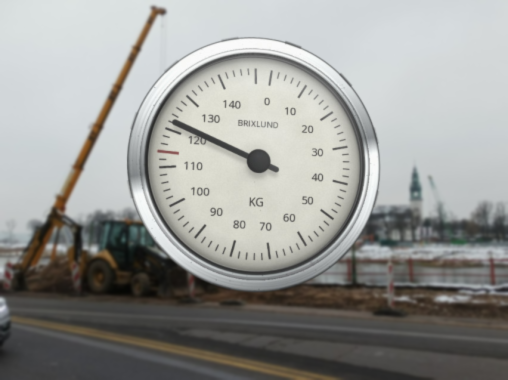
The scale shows kg 122
